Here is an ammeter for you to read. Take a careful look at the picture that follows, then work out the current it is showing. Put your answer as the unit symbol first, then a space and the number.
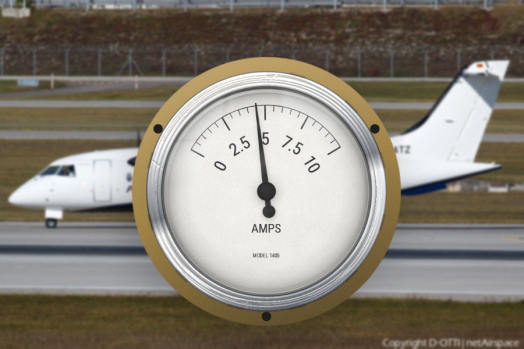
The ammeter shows A 4.5
